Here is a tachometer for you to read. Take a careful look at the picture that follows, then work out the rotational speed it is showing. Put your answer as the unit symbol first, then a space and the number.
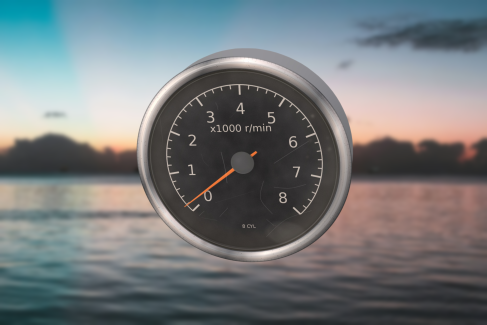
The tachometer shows rpm 200
